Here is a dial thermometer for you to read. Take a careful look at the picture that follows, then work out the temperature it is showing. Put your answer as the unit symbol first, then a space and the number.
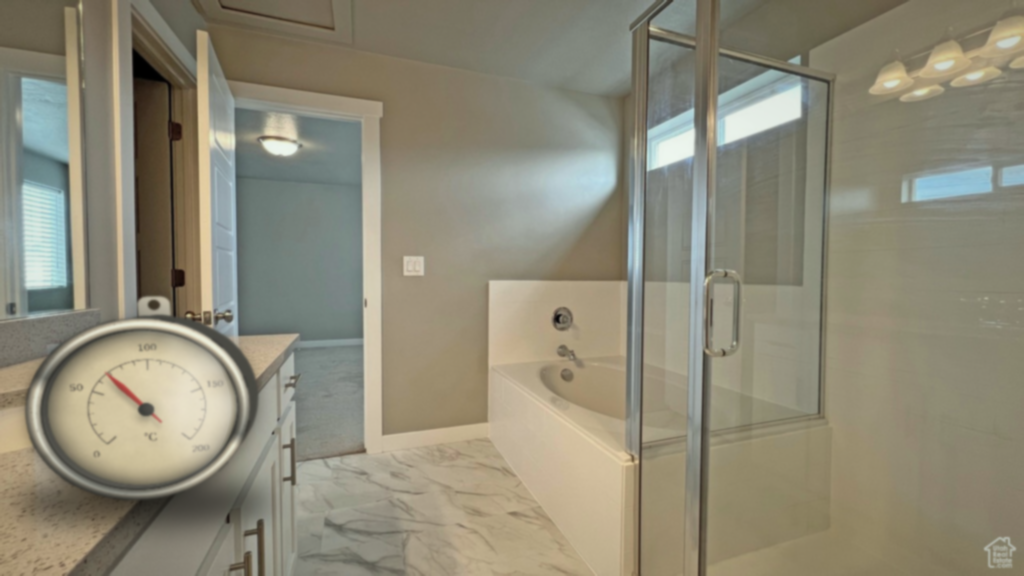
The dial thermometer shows °C 70
